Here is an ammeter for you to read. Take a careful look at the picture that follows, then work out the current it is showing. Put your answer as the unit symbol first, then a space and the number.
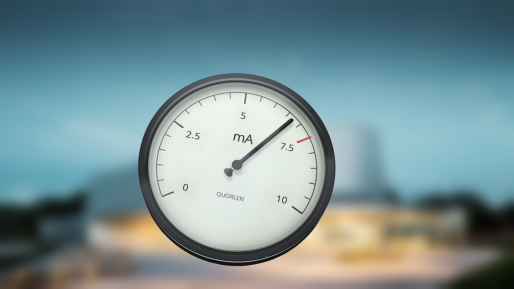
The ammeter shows mA 6.75
